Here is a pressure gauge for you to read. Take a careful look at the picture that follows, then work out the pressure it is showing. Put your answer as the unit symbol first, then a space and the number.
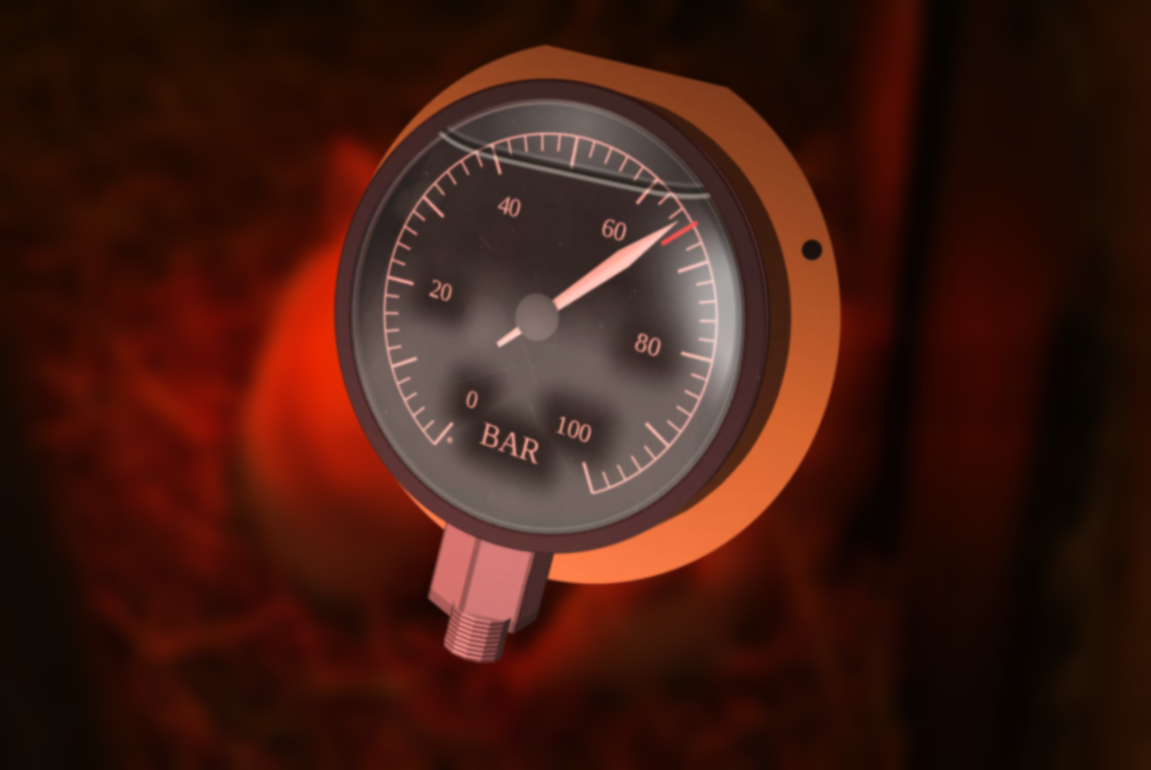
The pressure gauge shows bar 65
